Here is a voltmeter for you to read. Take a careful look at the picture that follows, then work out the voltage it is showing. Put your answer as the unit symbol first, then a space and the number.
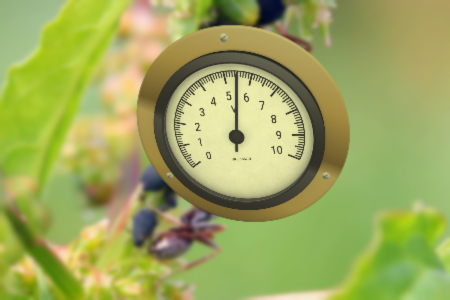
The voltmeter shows V 5.5
